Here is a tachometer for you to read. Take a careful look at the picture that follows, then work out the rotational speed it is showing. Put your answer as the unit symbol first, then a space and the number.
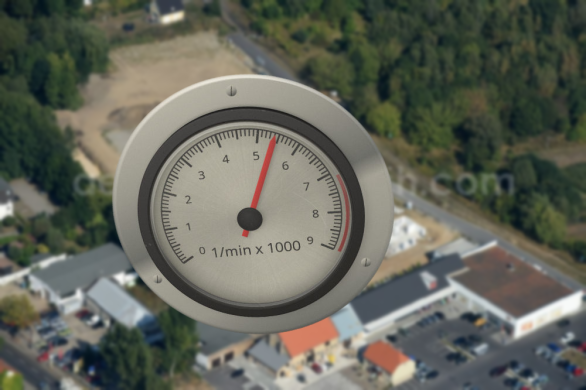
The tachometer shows rpm 5400
